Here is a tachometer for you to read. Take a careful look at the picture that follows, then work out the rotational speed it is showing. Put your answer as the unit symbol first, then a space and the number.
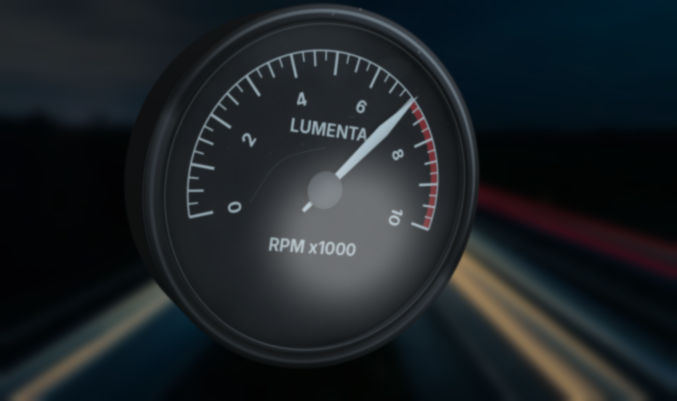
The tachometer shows rpm 7000
